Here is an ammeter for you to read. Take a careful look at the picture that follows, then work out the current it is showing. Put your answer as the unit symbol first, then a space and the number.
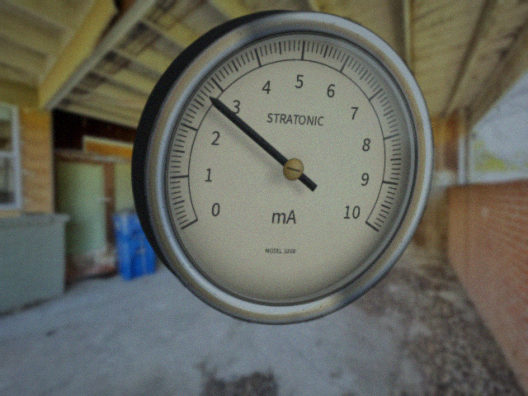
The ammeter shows mA 2.7
